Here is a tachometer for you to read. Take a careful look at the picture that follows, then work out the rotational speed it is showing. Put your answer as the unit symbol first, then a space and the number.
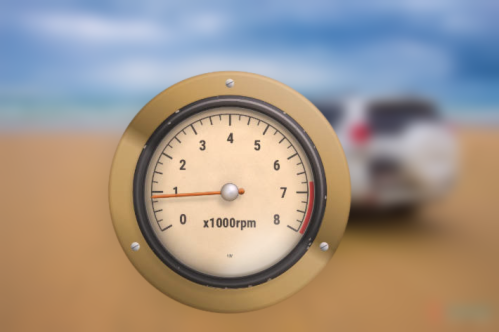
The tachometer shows rpm 875
